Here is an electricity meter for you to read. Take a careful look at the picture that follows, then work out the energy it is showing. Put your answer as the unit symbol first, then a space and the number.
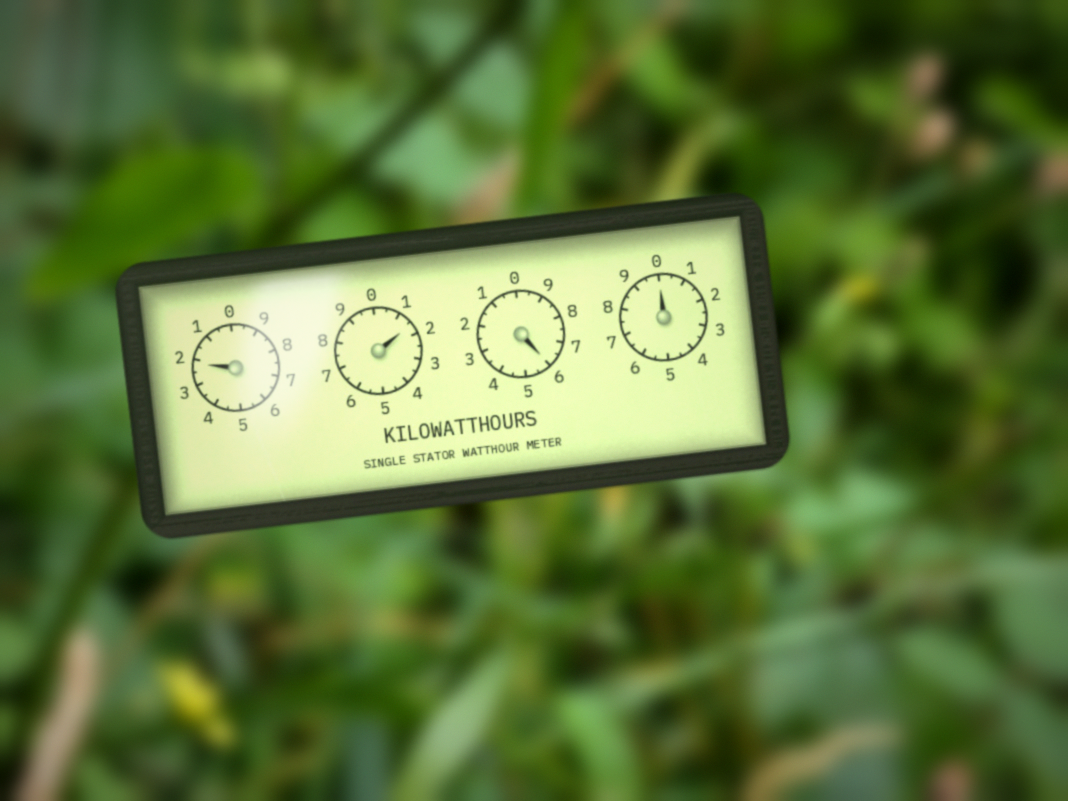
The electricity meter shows kWh 2160
